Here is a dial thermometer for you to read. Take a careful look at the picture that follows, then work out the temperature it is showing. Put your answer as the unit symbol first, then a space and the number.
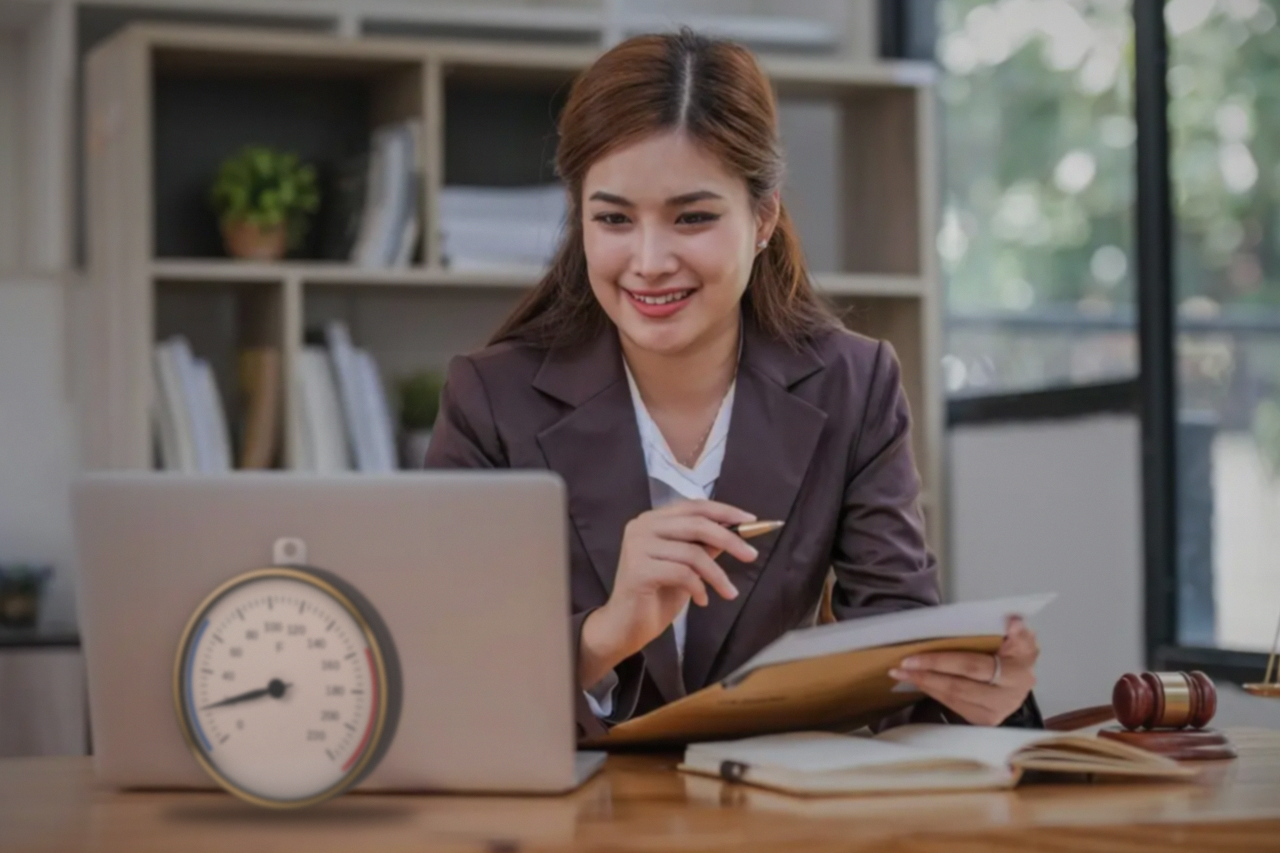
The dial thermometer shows °F 20
